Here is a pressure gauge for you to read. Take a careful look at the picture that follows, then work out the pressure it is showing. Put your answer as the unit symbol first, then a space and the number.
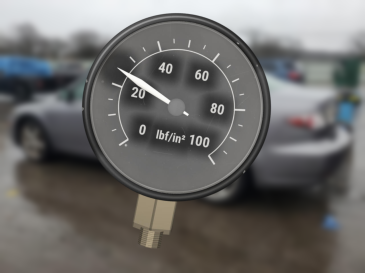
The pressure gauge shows psi 25
